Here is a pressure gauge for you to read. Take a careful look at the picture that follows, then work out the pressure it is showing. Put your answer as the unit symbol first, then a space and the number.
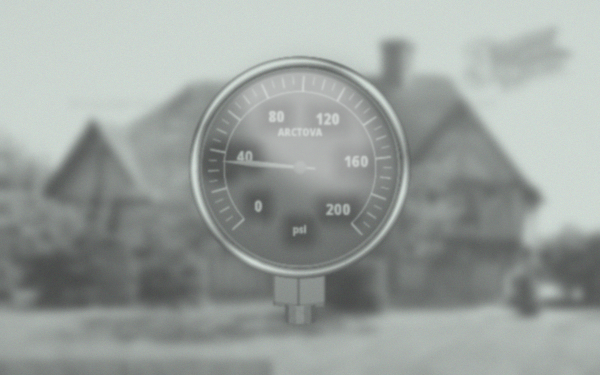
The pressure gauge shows psi 35
